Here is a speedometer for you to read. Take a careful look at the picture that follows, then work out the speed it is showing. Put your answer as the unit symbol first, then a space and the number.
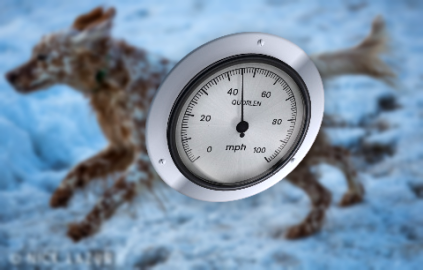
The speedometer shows mph 45
